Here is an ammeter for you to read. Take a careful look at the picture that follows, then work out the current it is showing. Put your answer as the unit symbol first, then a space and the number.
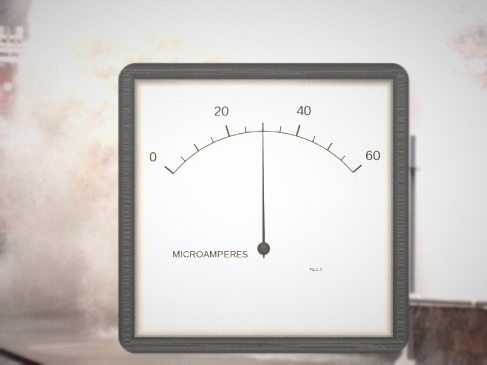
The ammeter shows µA 30
